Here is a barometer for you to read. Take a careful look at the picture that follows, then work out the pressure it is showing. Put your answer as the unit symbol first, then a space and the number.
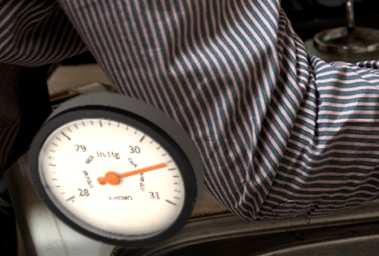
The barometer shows inHg 30.4
